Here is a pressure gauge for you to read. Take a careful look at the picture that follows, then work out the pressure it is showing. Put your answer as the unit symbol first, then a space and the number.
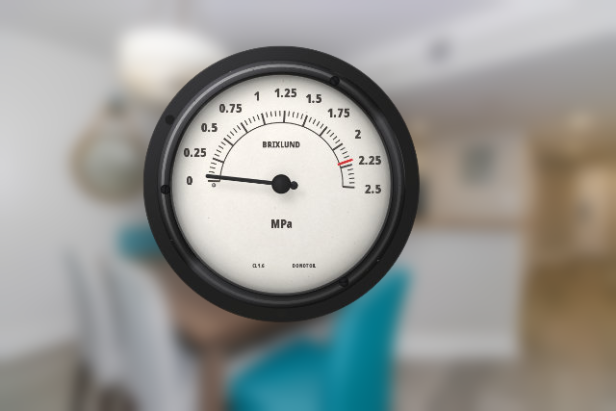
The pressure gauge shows MPa 0.05
